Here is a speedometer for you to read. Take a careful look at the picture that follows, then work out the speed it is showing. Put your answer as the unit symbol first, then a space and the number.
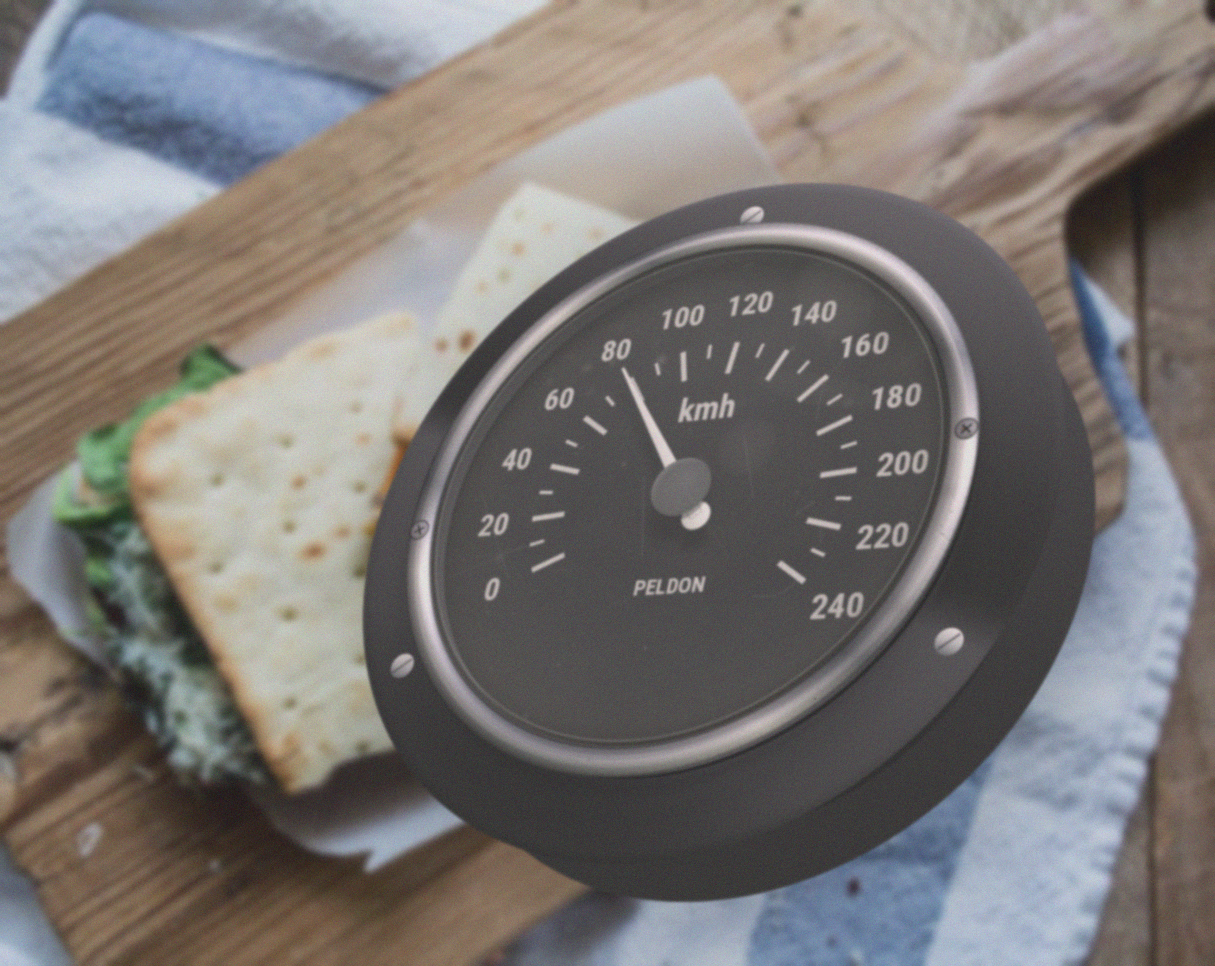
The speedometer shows km/h 80
